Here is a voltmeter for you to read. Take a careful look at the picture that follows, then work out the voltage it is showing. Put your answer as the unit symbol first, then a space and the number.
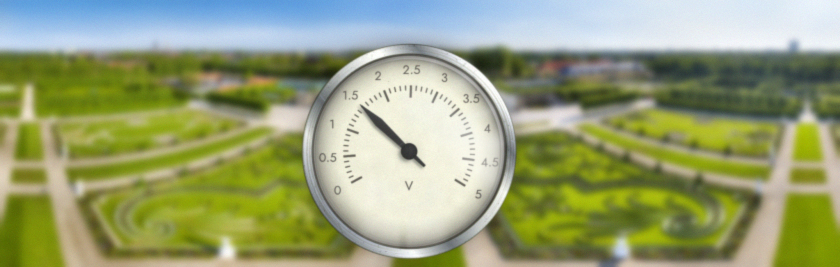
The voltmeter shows V 1.5
